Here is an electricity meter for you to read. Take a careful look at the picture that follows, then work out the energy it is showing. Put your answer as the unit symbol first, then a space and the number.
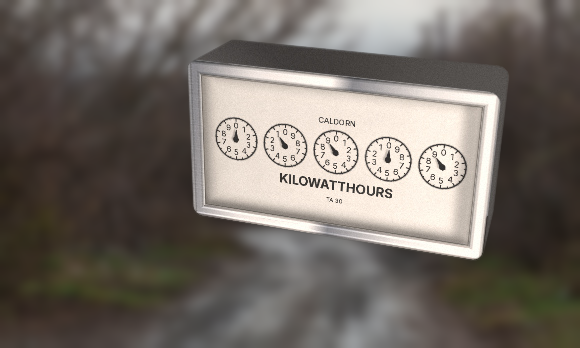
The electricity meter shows kWh 899
